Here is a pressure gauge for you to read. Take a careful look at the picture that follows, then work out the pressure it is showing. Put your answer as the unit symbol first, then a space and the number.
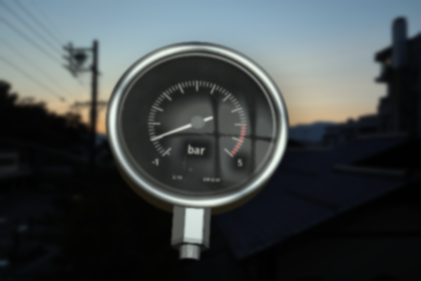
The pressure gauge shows bar -0.5
